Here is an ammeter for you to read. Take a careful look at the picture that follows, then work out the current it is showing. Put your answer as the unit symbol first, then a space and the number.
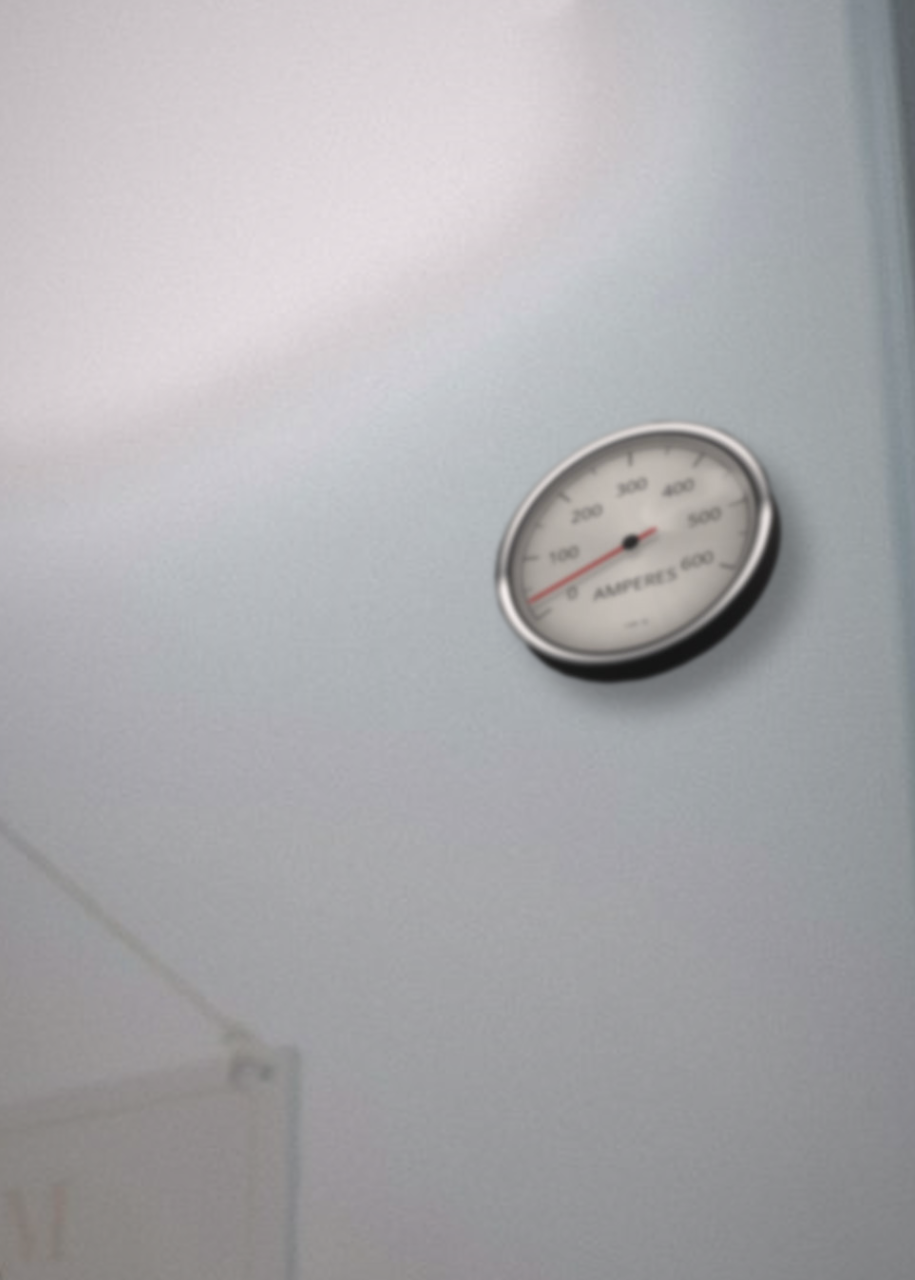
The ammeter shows A 25
